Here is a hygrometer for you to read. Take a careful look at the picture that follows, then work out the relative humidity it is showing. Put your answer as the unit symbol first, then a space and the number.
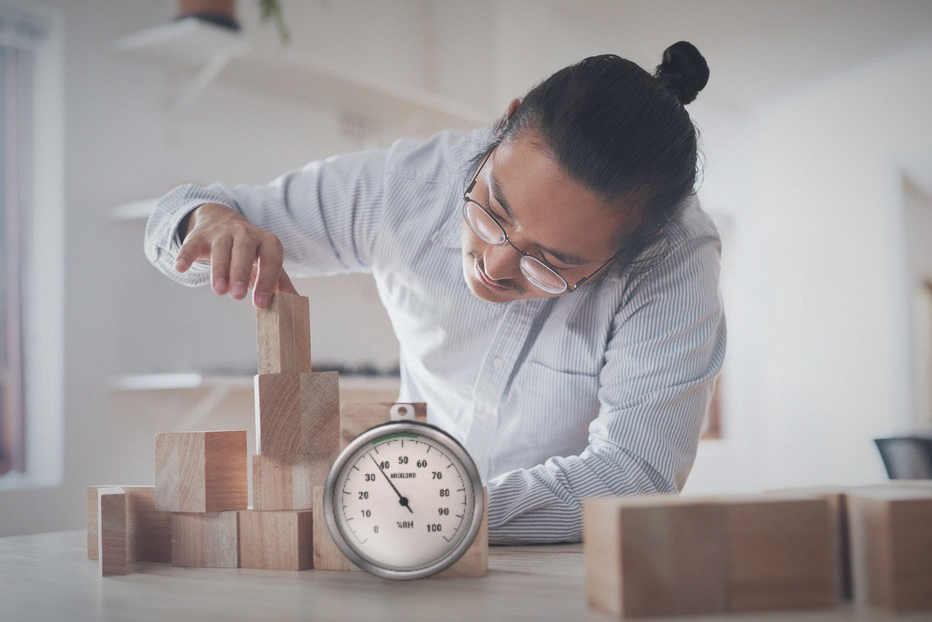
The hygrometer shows % 37.5
